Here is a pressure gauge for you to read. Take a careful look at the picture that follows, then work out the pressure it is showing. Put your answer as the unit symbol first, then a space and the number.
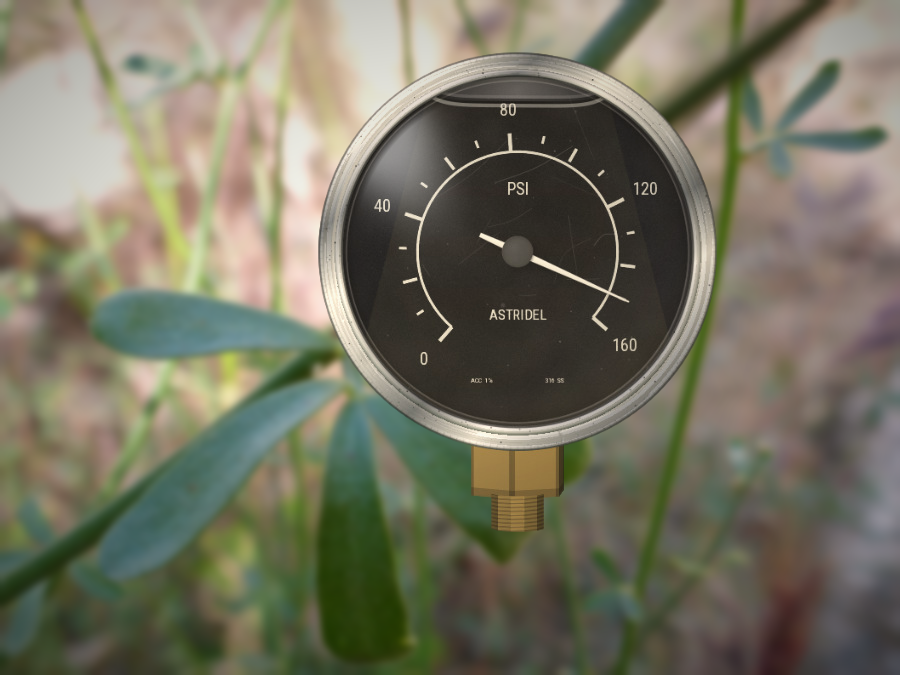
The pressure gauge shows psi 150
